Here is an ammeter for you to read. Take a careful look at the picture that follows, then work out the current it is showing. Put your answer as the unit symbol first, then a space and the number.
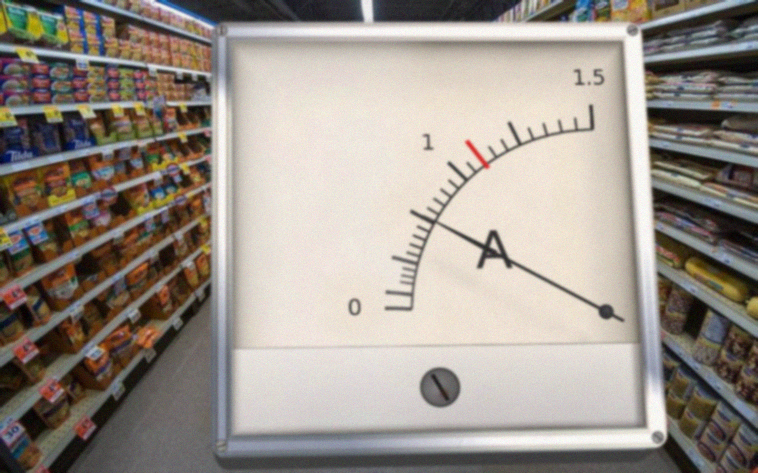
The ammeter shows A 0.75
